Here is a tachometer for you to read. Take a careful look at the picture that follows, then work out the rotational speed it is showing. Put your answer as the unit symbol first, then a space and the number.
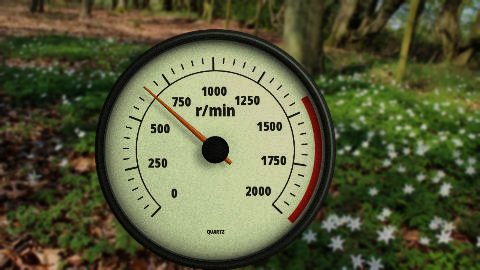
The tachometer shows rpm 650
